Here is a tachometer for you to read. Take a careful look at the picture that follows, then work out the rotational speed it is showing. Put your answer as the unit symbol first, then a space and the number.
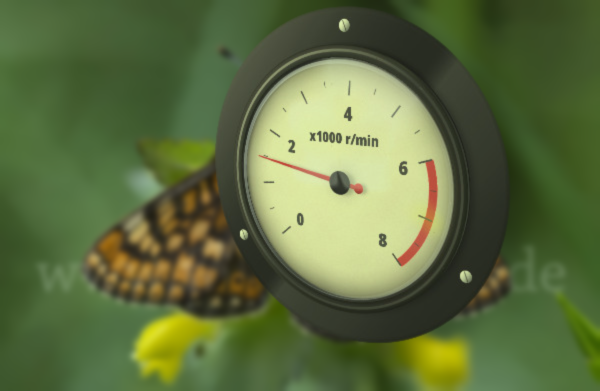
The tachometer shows rpm 1500
